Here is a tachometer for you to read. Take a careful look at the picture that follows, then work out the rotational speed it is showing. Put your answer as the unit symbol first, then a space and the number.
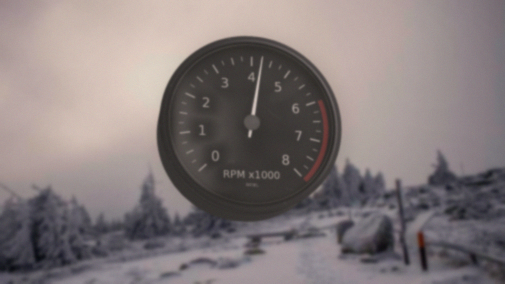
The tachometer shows rpm 4250
